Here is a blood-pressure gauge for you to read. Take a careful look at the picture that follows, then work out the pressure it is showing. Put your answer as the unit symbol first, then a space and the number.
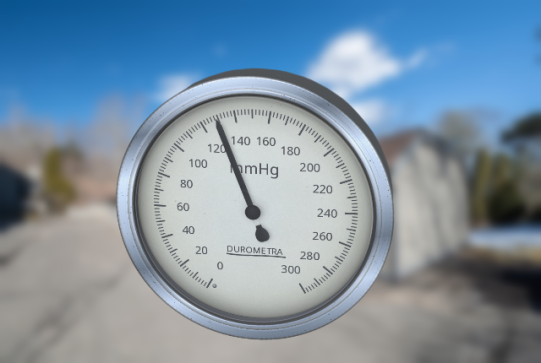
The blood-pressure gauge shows mmHg 130
